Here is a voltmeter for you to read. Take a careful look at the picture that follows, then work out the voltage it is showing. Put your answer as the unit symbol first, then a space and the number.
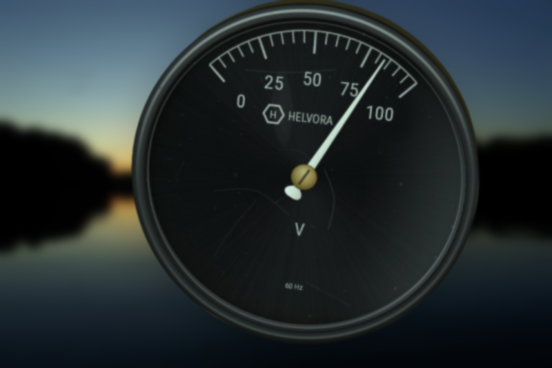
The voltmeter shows V 82.5
